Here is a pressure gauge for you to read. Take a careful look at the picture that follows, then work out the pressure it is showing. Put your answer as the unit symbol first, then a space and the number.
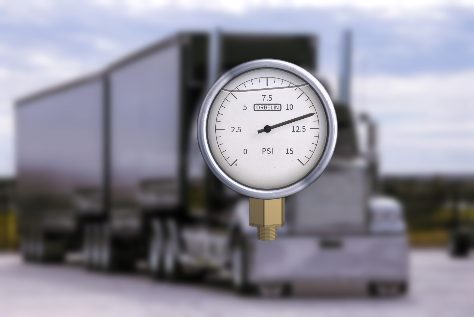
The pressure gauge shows psi 11.5
